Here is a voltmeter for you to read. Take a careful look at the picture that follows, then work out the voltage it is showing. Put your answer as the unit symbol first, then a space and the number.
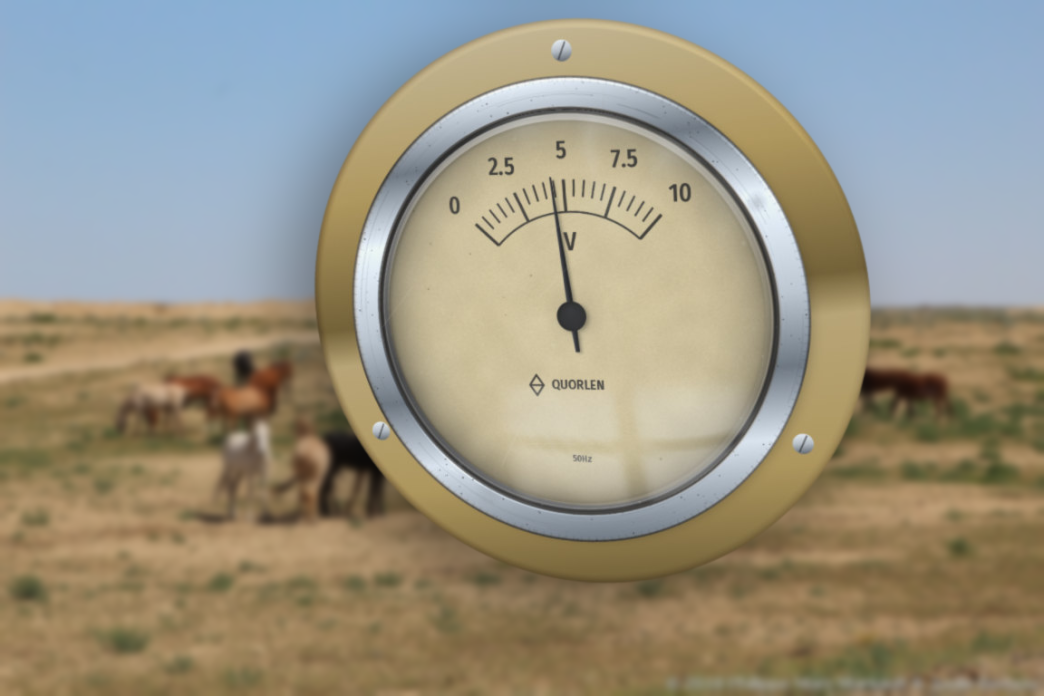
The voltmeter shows V 4.5
